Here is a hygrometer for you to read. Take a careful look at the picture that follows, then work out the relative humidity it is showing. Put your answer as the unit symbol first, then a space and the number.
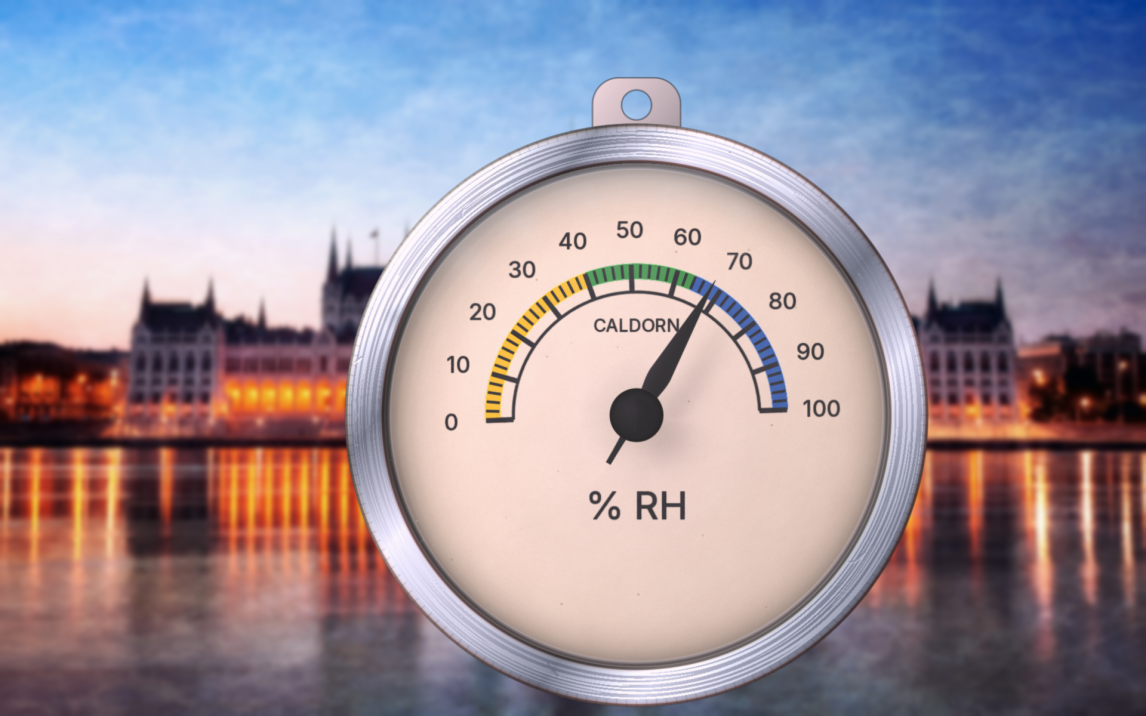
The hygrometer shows % 68
